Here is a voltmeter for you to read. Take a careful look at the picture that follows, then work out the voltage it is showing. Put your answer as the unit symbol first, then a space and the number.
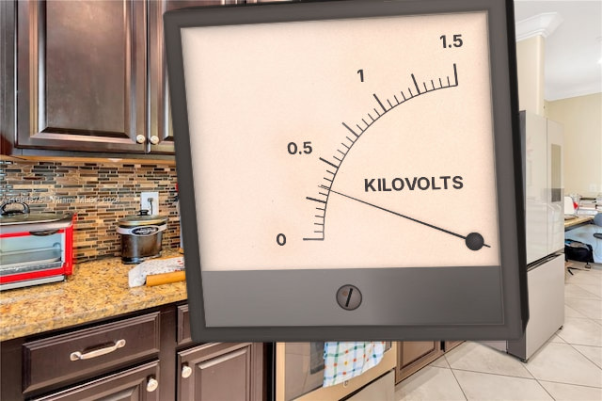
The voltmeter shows kV 0.35
